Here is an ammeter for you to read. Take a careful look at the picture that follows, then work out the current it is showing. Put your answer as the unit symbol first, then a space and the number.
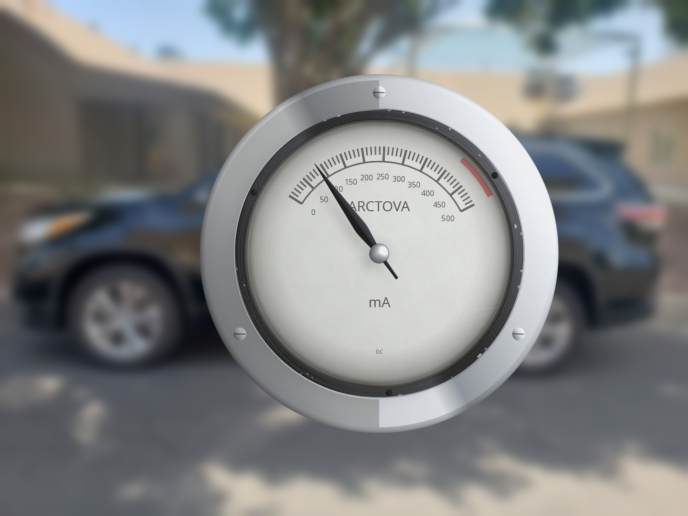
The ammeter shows mA 90
